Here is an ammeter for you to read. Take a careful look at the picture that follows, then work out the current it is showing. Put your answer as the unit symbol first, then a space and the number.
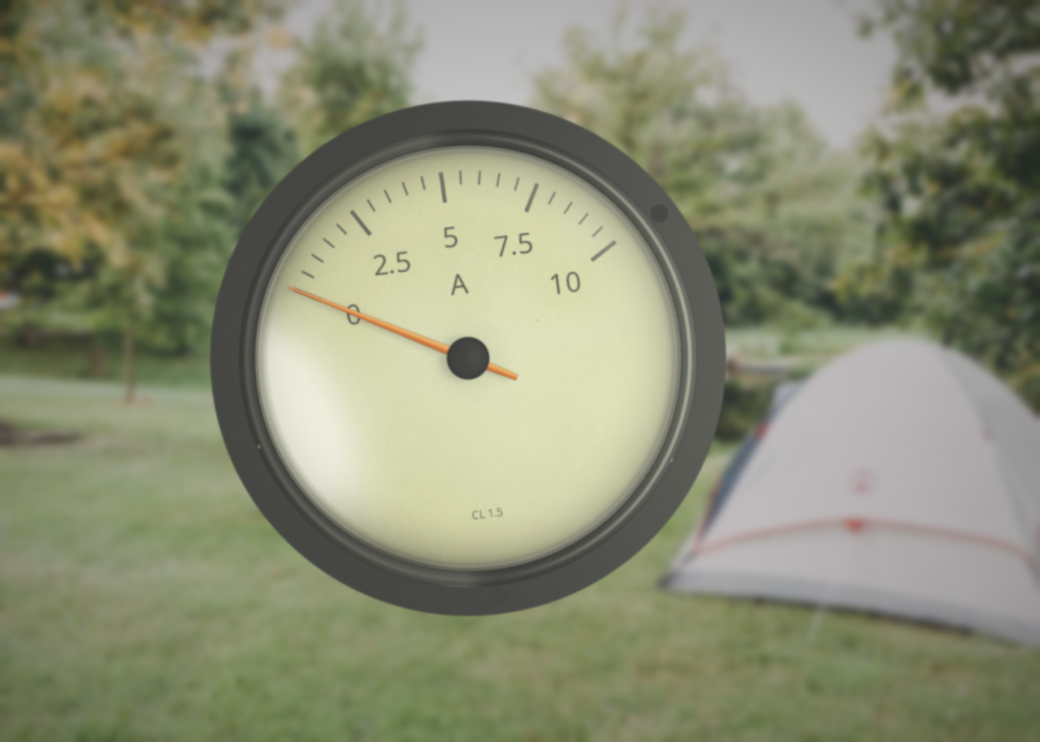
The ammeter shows A 0
